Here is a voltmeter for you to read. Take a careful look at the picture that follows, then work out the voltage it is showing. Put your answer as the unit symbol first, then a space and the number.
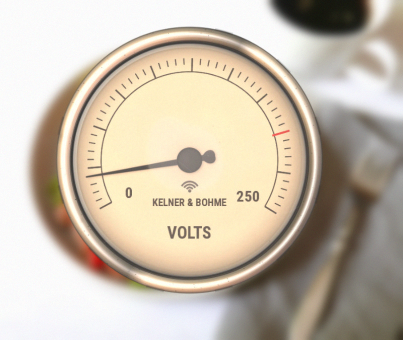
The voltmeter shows V 20
